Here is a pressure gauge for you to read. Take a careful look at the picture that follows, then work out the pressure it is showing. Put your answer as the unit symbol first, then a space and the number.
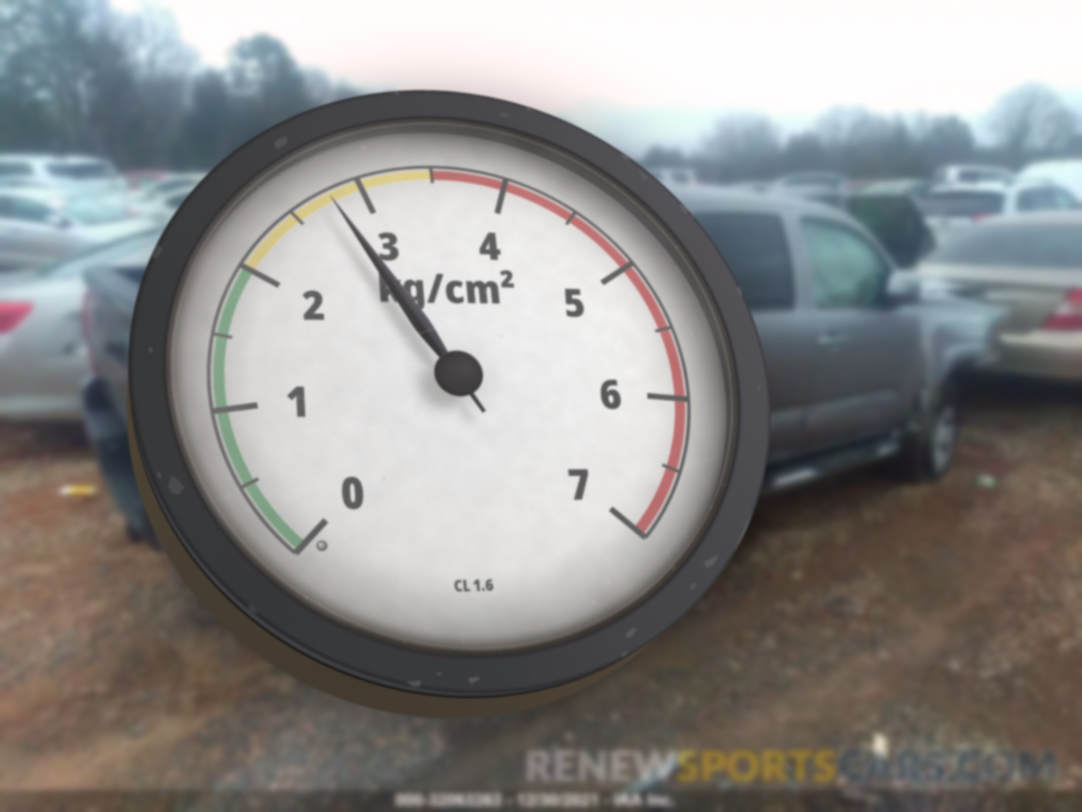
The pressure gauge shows kg/cm² 2.75
